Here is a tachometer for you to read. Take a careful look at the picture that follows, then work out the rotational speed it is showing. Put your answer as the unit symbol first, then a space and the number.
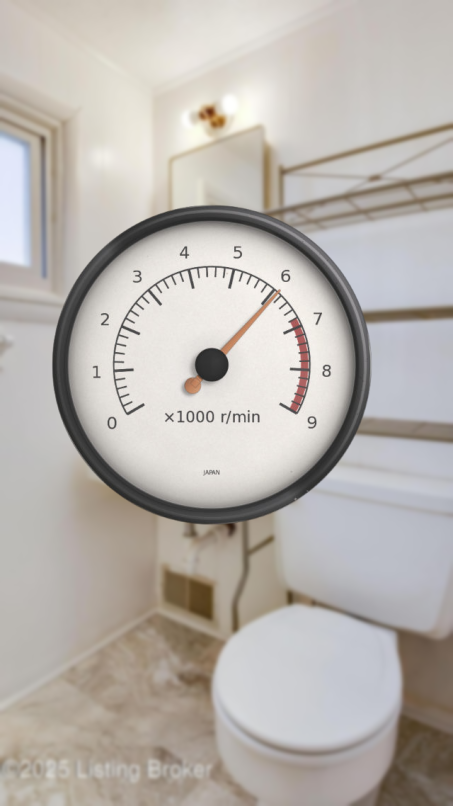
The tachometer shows rpm 6100
